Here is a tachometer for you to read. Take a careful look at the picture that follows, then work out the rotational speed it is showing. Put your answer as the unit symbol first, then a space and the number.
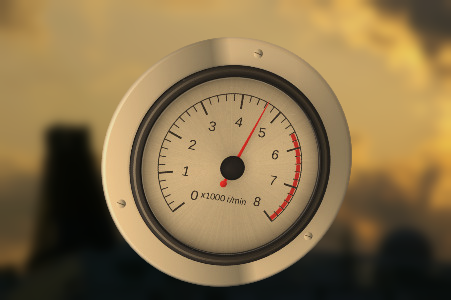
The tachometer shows rpm 4600
